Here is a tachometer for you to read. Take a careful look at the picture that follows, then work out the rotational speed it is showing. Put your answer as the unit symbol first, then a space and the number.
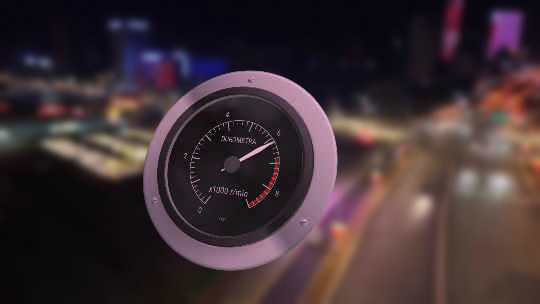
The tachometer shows rpm 6200
